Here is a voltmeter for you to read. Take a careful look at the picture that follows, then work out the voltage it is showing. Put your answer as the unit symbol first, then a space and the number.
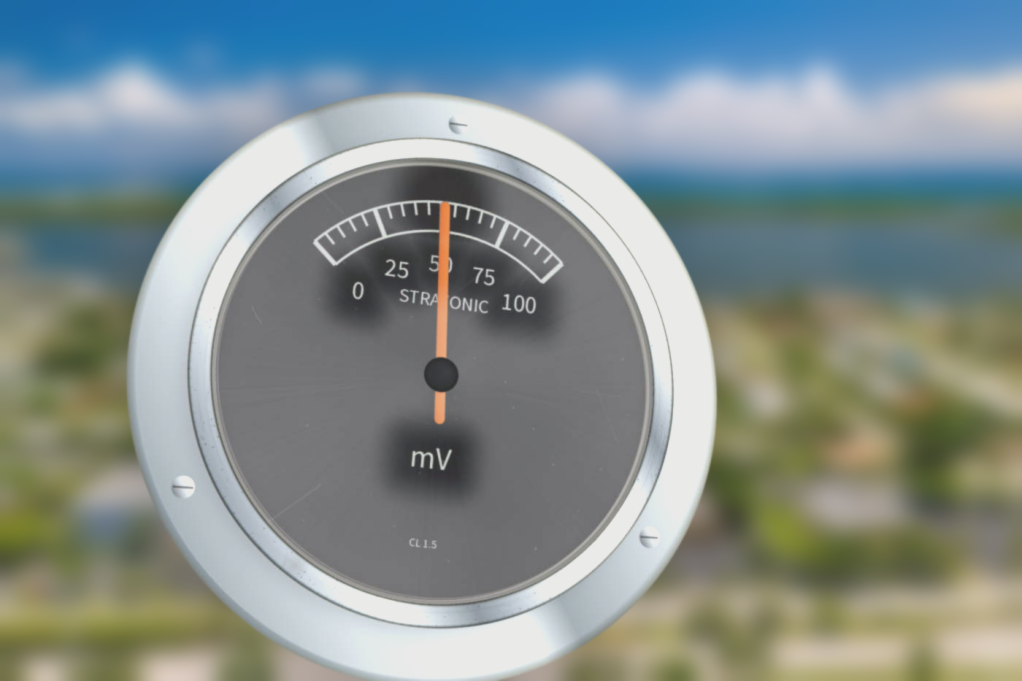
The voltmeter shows mV 50
